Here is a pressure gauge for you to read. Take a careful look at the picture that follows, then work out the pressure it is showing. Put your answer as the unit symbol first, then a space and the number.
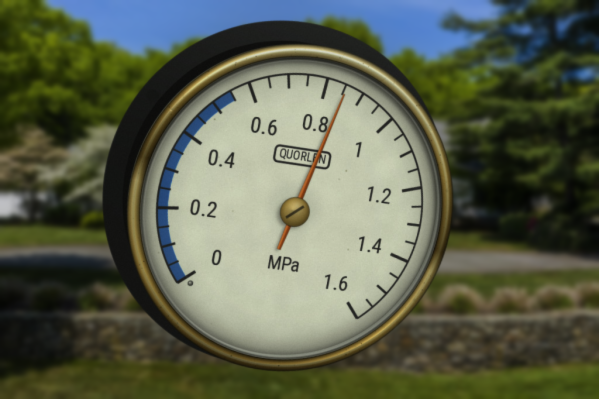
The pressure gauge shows MPa 0.85
